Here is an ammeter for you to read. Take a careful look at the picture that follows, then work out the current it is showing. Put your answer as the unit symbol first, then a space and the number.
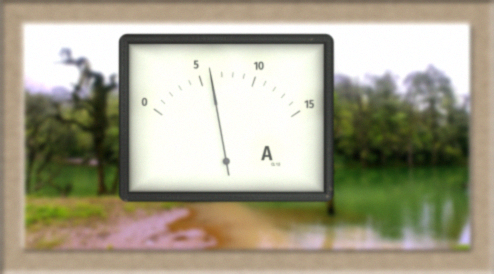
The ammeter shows A 6
